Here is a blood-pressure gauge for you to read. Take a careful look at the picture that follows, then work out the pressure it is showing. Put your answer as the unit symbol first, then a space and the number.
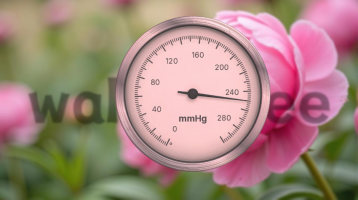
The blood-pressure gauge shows mmHg 250
